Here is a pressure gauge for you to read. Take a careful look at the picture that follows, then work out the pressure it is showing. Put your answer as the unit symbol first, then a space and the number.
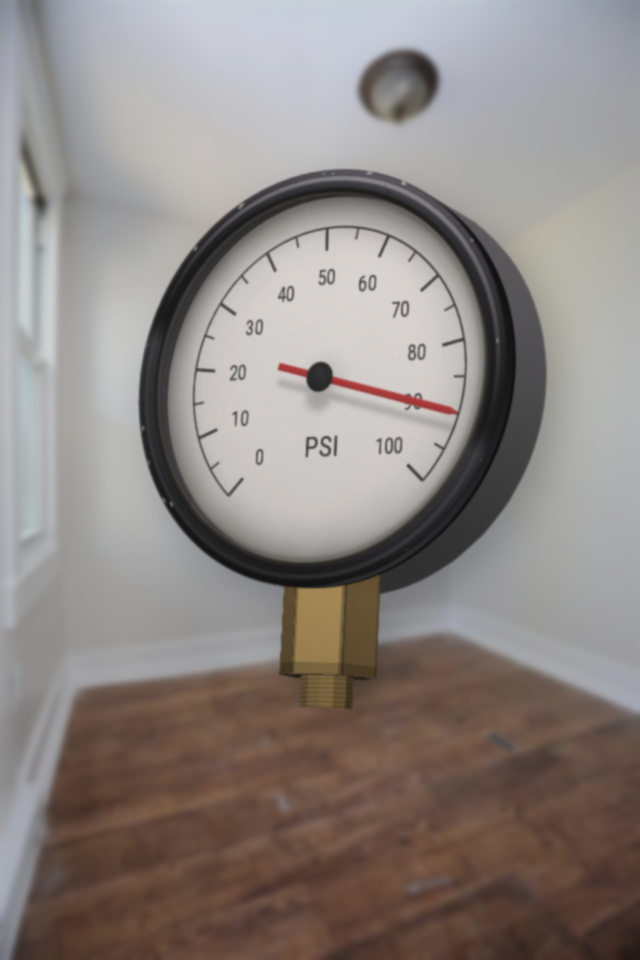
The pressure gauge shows psi 90
